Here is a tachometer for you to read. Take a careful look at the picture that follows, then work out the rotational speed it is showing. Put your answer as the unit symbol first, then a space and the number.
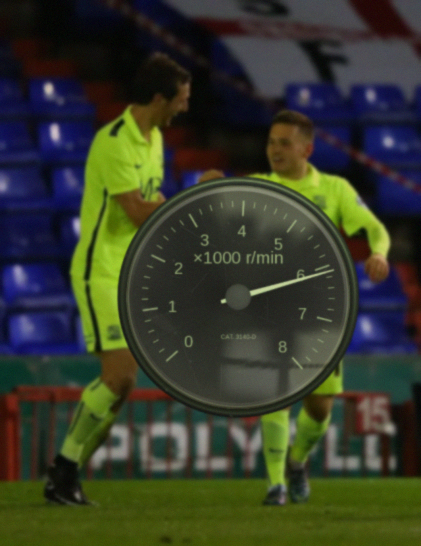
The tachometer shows rpm 6100
